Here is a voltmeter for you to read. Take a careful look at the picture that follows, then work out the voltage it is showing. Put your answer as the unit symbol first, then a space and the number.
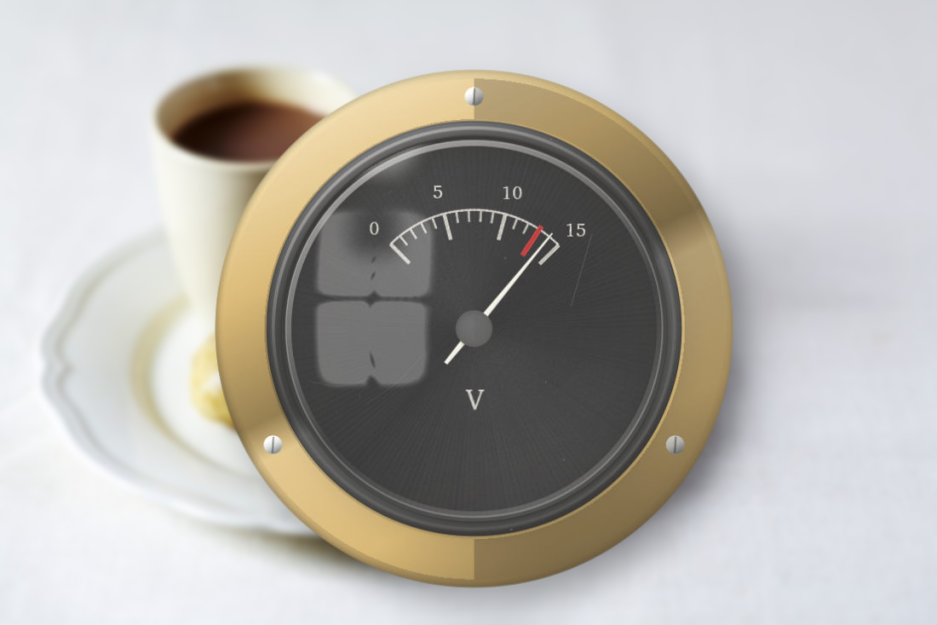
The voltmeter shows V 14
